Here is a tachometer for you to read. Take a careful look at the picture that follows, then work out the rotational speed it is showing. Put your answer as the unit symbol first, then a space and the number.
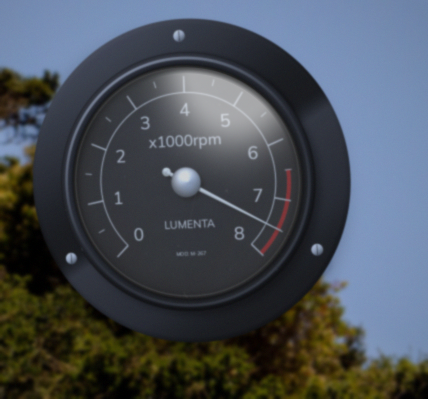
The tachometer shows rpm 7500
